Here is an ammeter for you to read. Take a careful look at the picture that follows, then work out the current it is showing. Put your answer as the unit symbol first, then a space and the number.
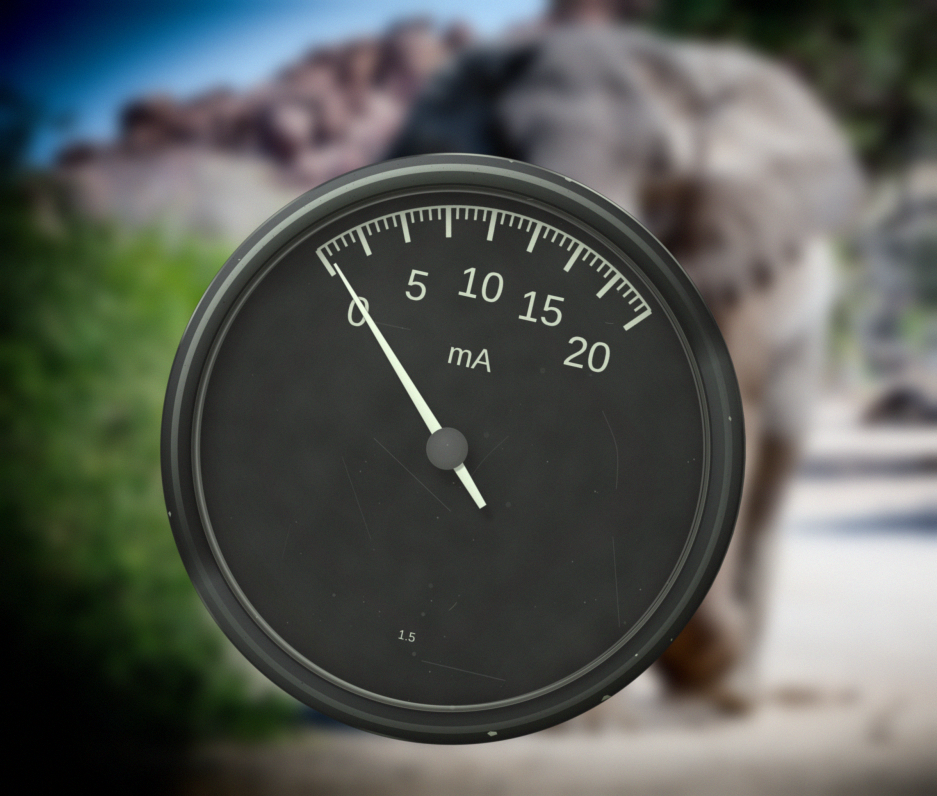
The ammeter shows mA 0.5
